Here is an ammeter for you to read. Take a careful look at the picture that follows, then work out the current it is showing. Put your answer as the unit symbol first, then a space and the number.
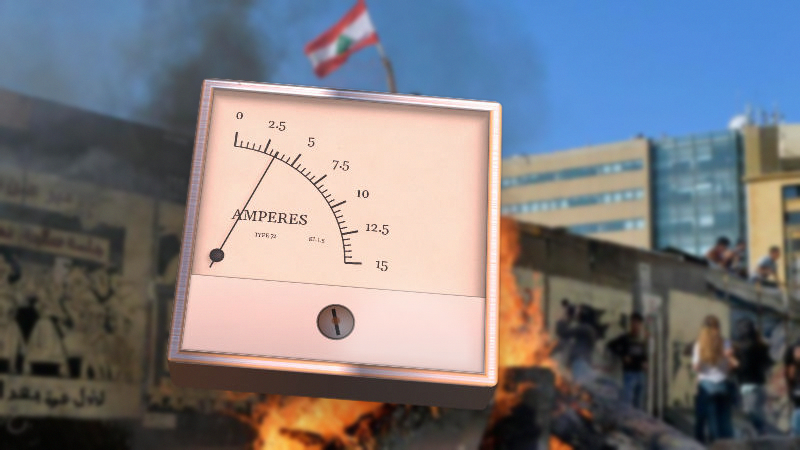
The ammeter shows A 3.5
